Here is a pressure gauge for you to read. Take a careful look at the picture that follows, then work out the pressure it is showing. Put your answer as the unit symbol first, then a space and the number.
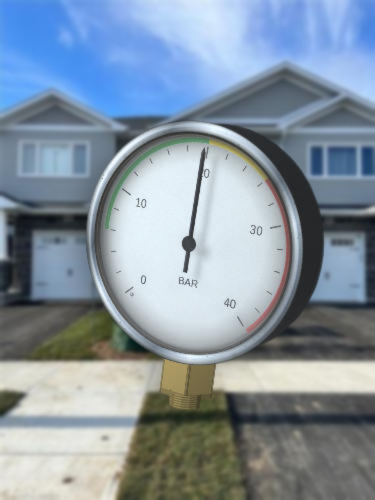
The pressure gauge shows bar 20
